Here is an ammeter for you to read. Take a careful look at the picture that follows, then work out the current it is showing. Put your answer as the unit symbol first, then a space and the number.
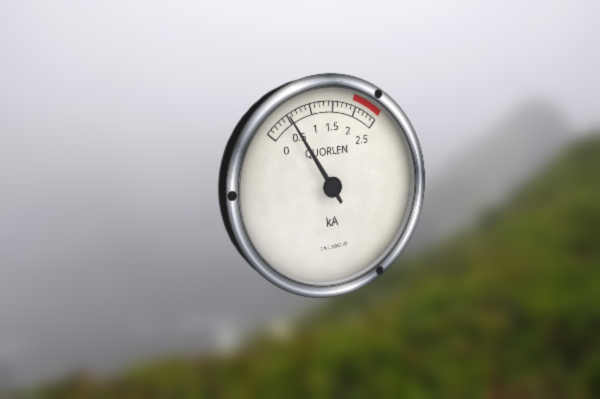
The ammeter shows kA 0.5
